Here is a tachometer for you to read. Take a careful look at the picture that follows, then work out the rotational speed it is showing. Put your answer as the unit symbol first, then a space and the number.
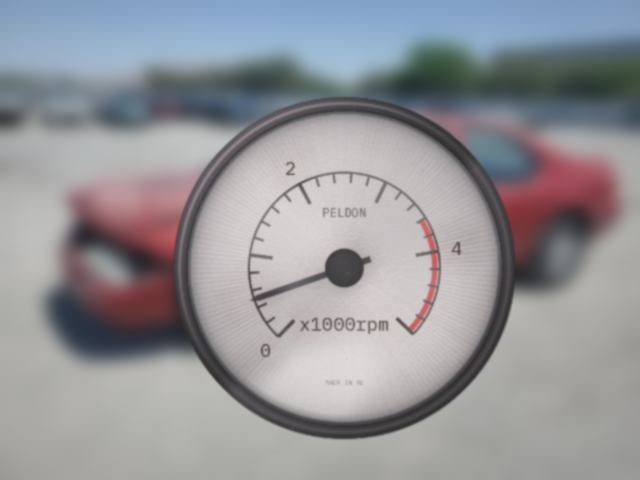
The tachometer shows rpm 500
